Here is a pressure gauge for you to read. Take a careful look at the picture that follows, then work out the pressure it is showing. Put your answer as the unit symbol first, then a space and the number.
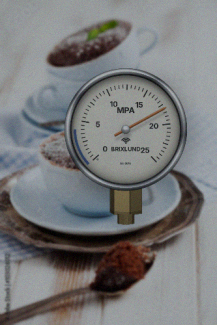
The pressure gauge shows MPa 18
